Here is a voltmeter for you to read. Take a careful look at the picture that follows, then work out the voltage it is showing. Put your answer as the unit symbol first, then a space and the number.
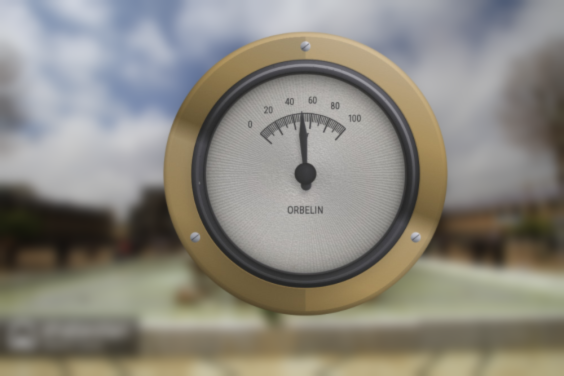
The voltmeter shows V 50
